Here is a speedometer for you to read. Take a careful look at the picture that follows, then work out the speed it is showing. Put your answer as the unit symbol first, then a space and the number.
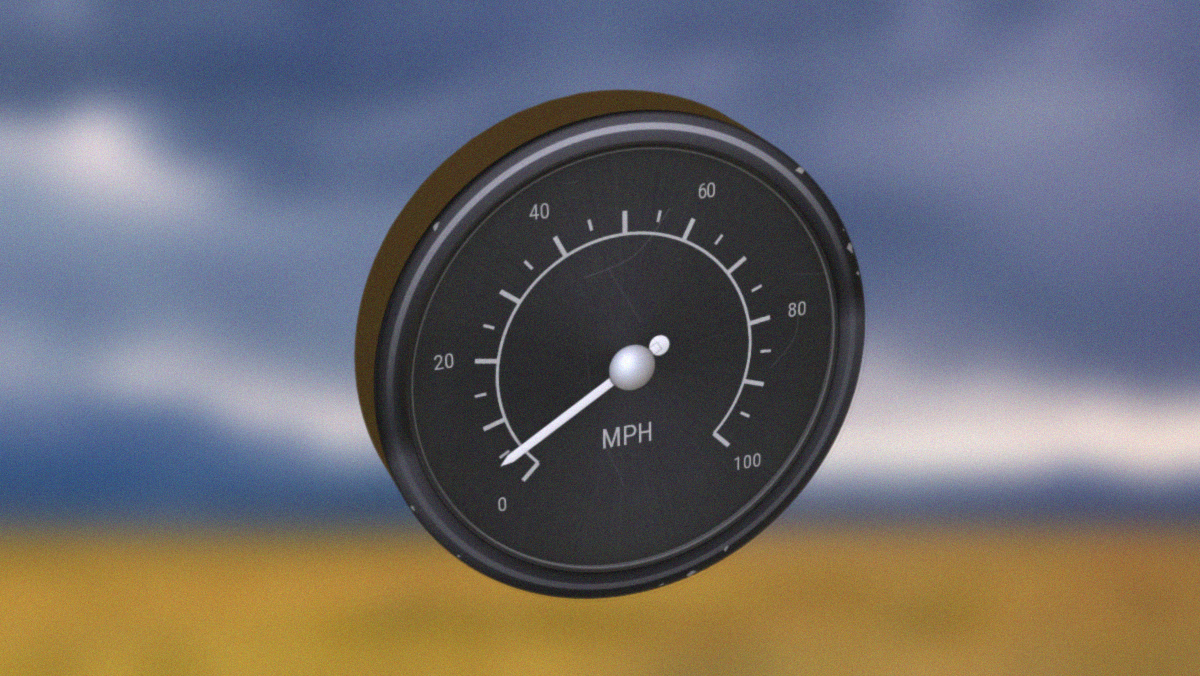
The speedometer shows mph 5
